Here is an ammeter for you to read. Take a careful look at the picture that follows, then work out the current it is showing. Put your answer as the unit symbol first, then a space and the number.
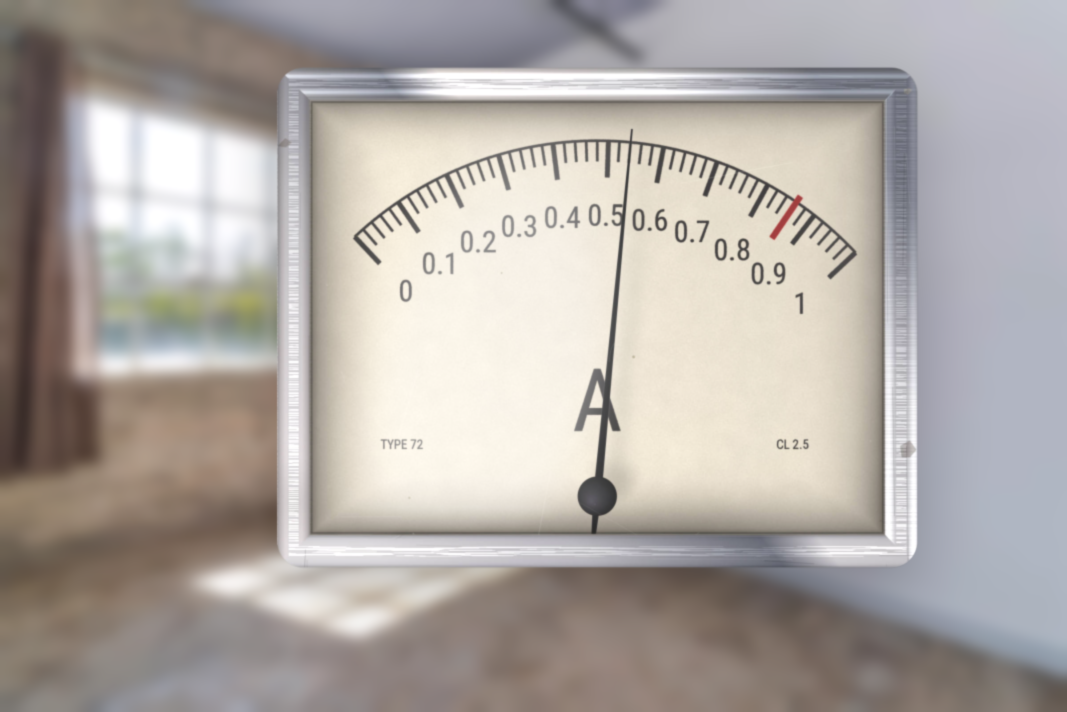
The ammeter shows A 0.54
